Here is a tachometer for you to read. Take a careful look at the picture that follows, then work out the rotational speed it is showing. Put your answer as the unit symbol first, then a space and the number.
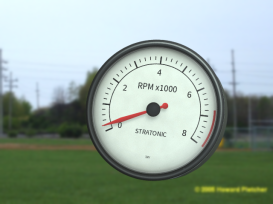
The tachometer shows rpm 200
